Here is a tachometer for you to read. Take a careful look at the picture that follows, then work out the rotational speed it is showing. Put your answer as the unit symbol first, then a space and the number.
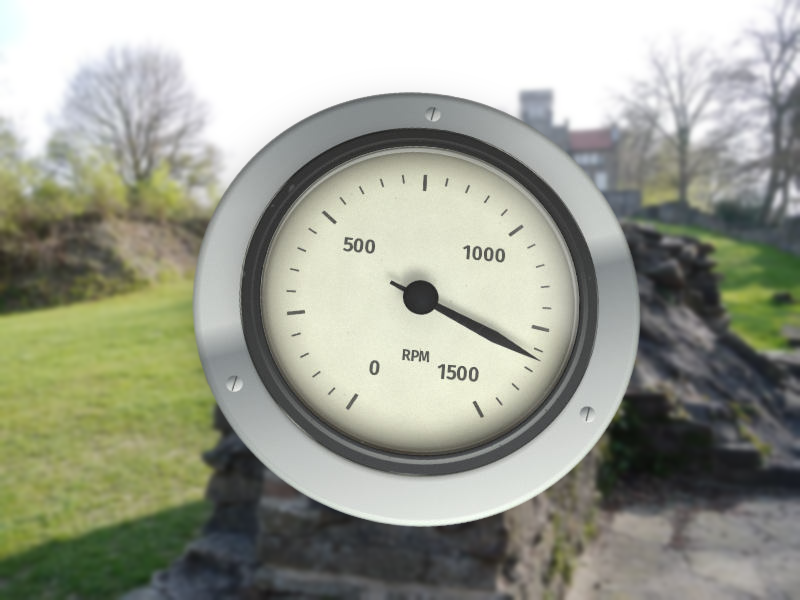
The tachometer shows rpm 1325
